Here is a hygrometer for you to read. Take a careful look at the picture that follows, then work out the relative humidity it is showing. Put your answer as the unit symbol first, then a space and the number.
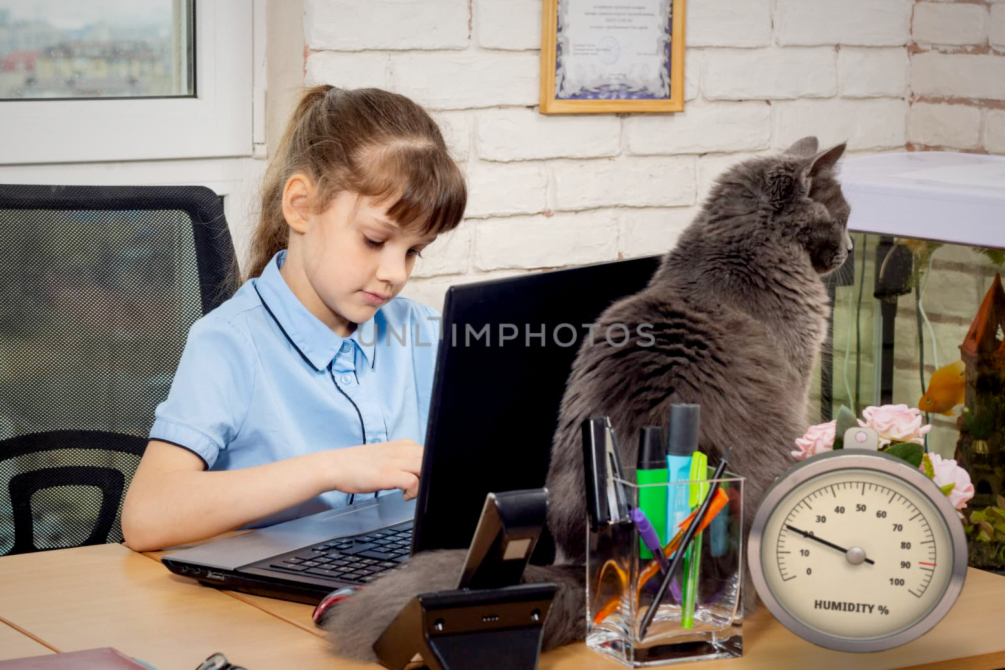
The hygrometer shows % 20
